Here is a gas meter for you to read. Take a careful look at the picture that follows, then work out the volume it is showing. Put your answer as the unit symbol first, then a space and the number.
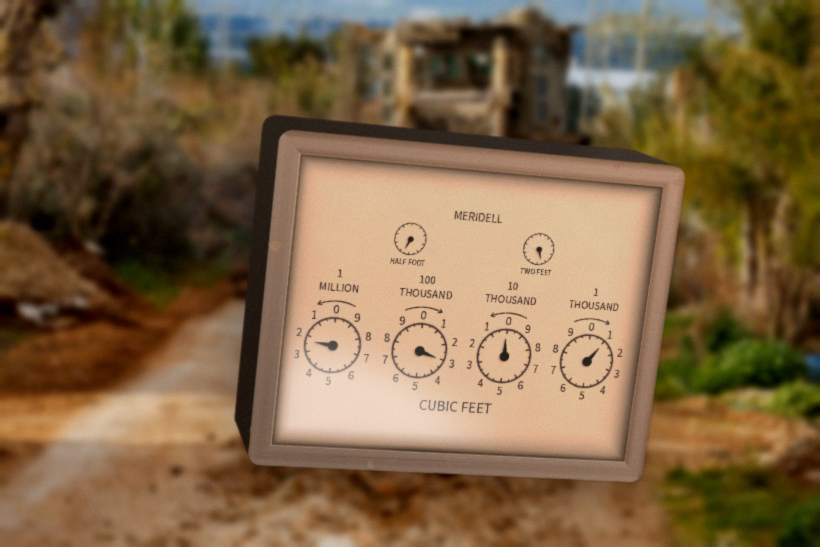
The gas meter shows ft³ 230100
